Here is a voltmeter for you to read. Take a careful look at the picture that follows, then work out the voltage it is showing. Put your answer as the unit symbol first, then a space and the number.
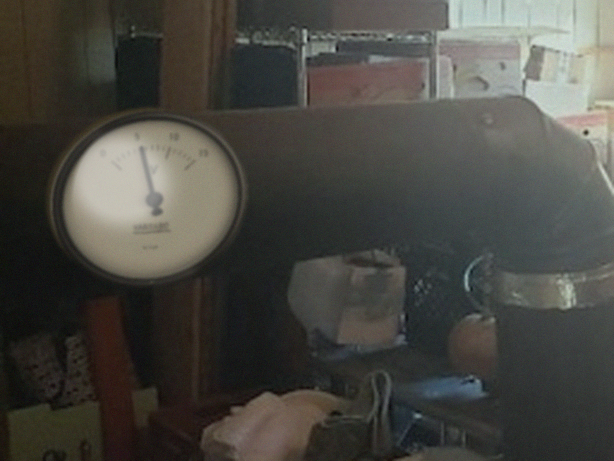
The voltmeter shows V 5
